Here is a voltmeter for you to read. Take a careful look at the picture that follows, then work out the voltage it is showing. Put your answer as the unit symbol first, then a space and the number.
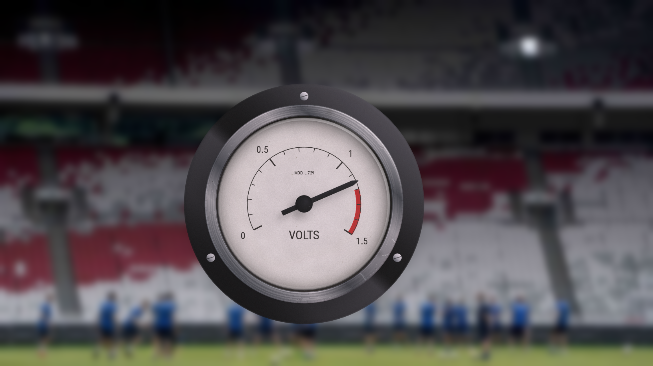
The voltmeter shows V 1.15
